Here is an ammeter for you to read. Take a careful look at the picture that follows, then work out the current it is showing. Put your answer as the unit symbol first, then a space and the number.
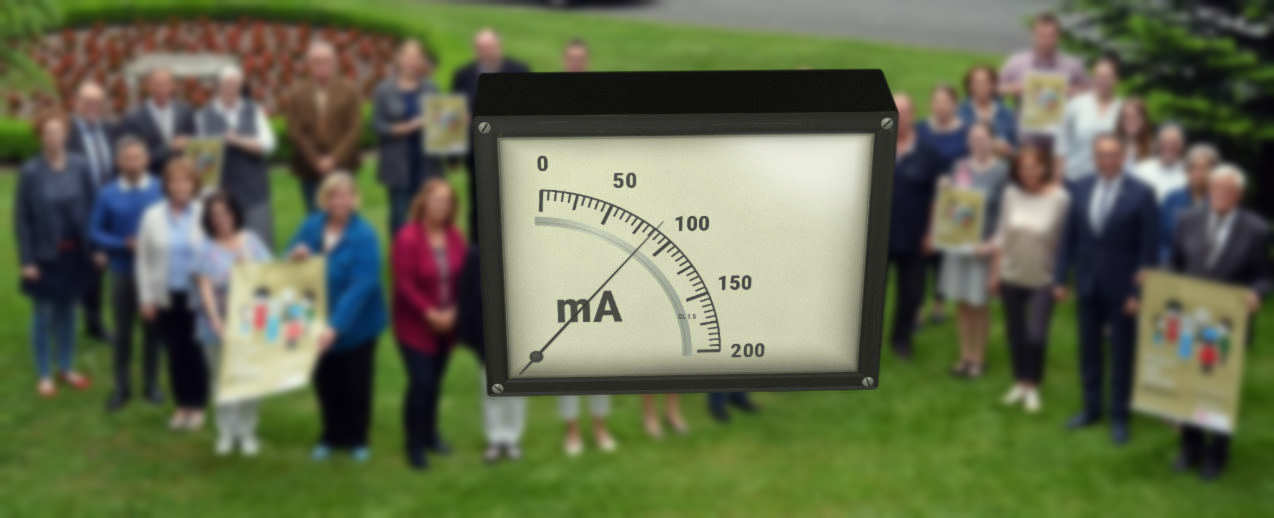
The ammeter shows mA 85
